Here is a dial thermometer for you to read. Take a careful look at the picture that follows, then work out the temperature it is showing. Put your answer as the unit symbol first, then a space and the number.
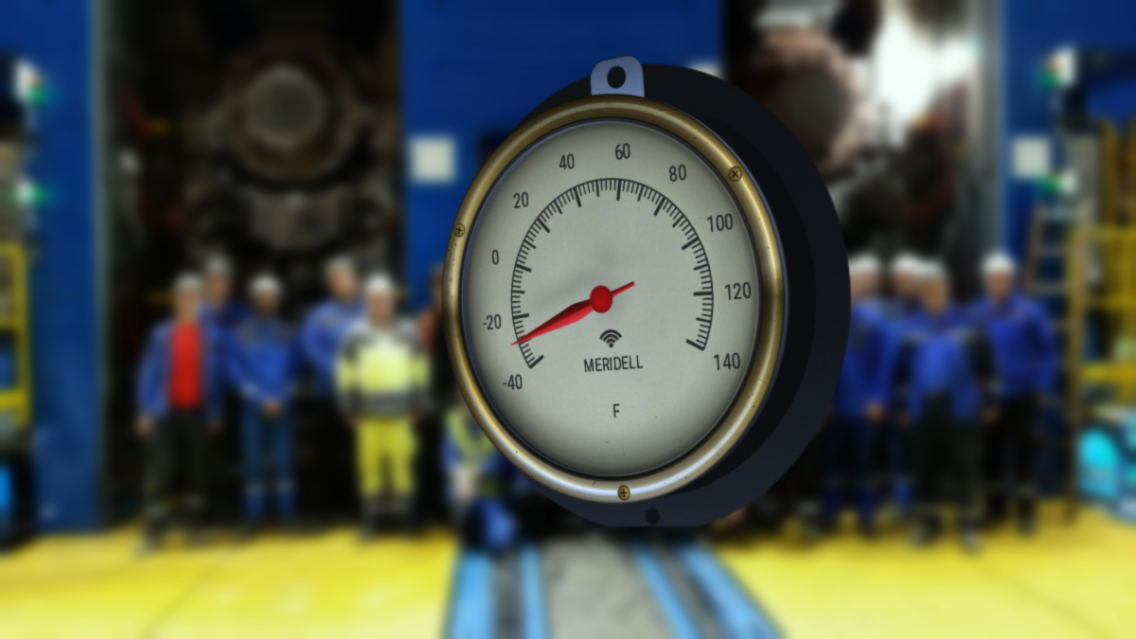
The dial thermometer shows °F -30
